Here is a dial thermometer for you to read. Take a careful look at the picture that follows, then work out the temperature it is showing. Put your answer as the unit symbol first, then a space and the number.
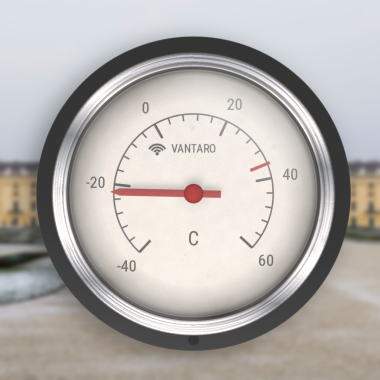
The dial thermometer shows °C -22
